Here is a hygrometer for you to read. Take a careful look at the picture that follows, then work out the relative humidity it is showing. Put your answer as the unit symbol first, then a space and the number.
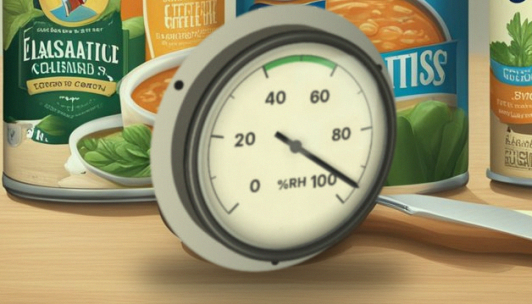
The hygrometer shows % 95
